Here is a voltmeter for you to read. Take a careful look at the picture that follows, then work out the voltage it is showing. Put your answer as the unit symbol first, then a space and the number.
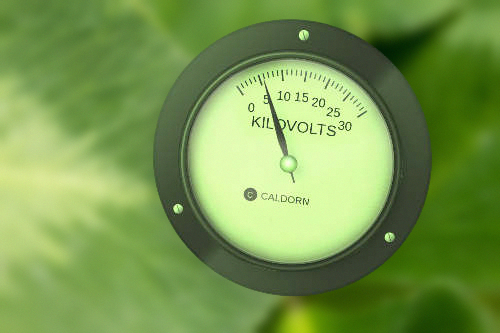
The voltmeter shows kV 6
